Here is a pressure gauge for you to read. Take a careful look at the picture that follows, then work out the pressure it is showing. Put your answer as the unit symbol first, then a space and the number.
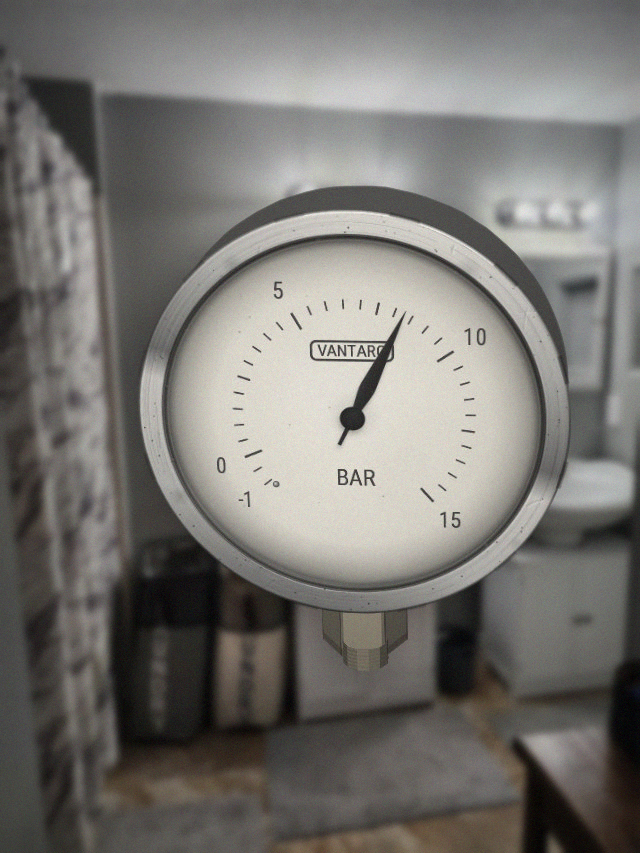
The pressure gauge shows bar 8.25
